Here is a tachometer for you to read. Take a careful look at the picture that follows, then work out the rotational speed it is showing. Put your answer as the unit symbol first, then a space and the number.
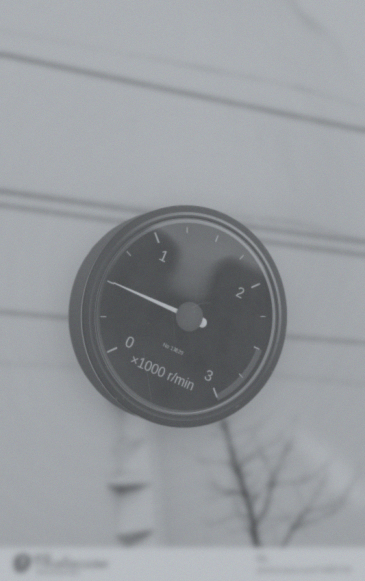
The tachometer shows rpm 500
